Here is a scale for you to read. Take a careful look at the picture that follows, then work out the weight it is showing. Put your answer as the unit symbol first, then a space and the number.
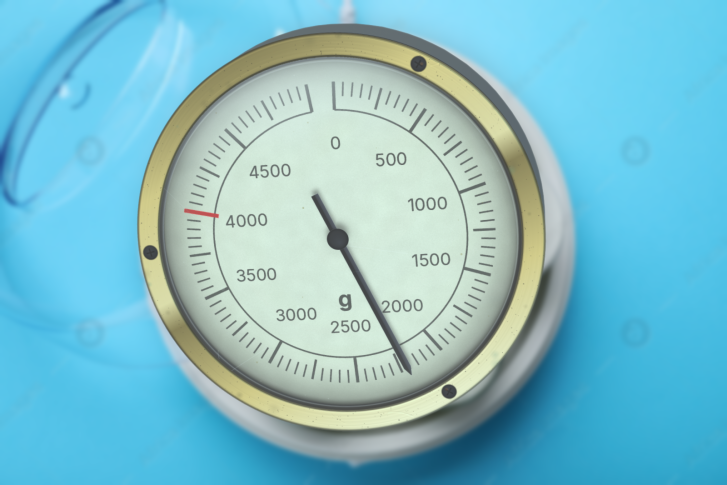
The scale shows g 2200
